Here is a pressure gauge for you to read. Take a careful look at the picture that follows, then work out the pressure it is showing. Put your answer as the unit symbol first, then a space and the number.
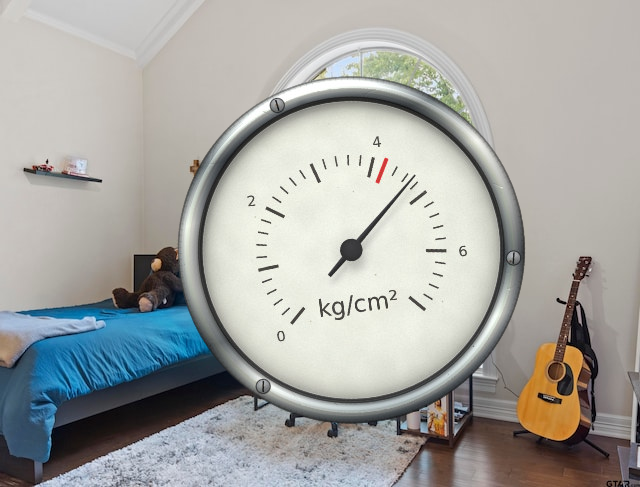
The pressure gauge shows kg/cm² 4.7
